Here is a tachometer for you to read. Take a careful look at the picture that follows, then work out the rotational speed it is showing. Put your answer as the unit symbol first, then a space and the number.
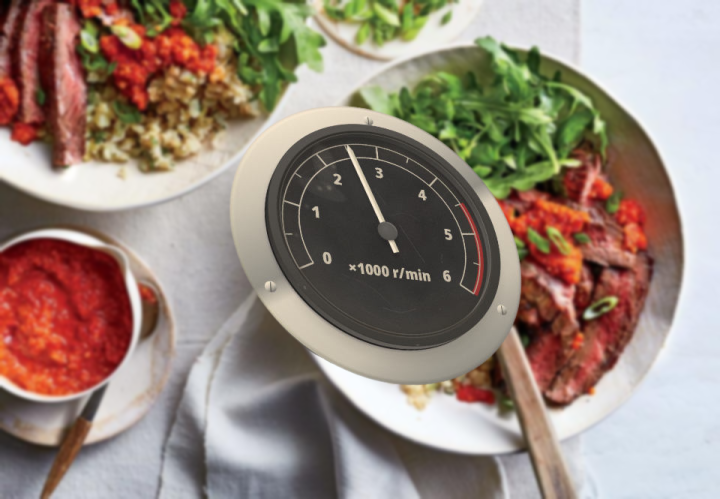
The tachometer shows rpm 2500
